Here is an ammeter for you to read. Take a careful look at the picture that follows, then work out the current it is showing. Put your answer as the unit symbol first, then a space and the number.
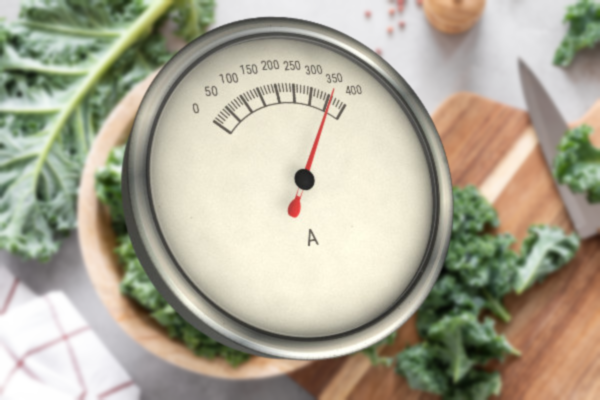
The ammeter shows A 350
